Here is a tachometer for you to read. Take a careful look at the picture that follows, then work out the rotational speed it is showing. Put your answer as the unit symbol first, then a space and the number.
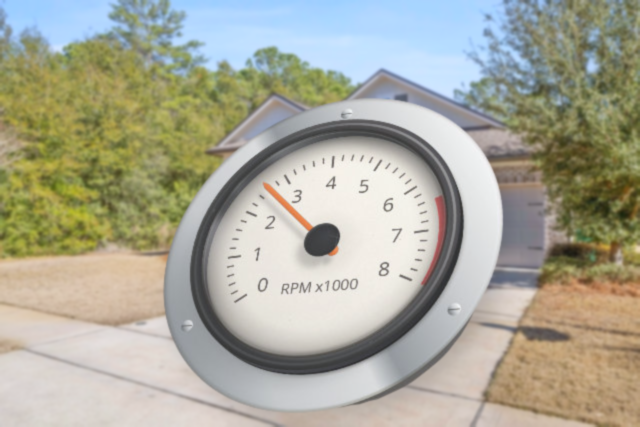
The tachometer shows rpm 2600
